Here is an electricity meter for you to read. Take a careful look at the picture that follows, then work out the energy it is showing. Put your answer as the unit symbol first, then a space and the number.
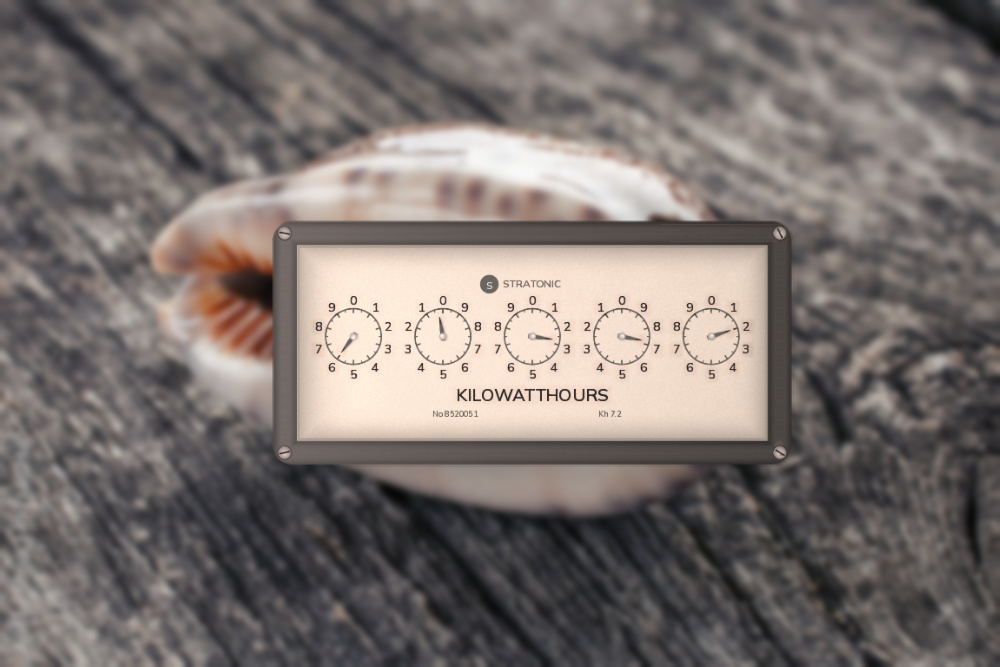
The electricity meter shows kWh 60272
